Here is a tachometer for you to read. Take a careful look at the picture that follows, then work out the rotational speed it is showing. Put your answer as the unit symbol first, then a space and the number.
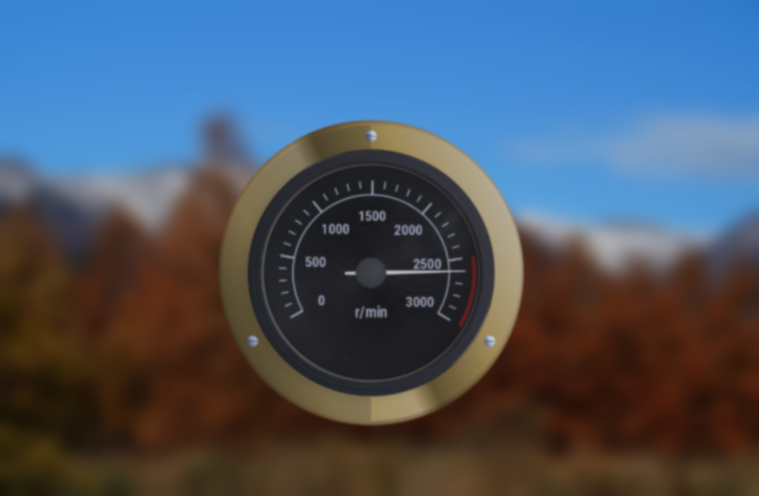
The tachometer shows rpm 2600
